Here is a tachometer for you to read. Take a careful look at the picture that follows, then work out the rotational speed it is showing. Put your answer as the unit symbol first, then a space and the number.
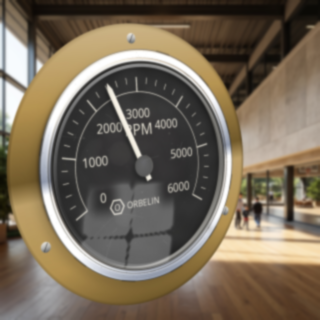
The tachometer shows rpm 2400
